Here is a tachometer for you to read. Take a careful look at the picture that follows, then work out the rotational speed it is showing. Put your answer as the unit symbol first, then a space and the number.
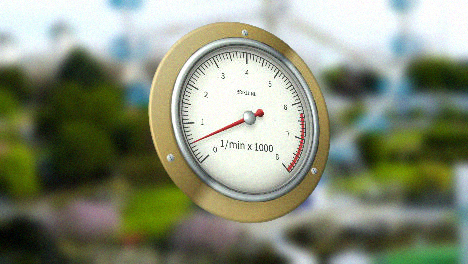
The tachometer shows rpm 500
